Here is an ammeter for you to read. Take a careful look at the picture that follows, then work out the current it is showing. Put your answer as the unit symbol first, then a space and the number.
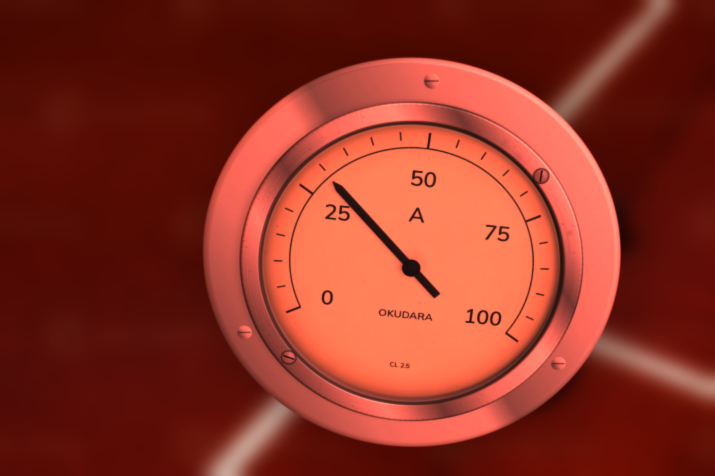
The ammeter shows A 30
